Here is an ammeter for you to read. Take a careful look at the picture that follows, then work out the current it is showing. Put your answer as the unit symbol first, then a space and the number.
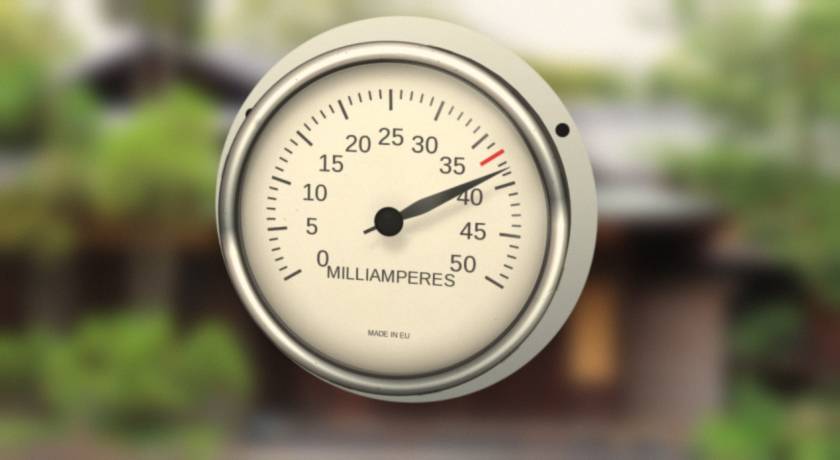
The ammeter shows mA 38.5
